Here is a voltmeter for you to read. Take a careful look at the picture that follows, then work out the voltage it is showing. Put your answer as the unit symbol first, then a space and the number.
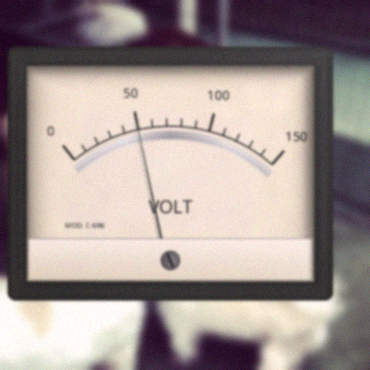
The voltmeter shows V 50
